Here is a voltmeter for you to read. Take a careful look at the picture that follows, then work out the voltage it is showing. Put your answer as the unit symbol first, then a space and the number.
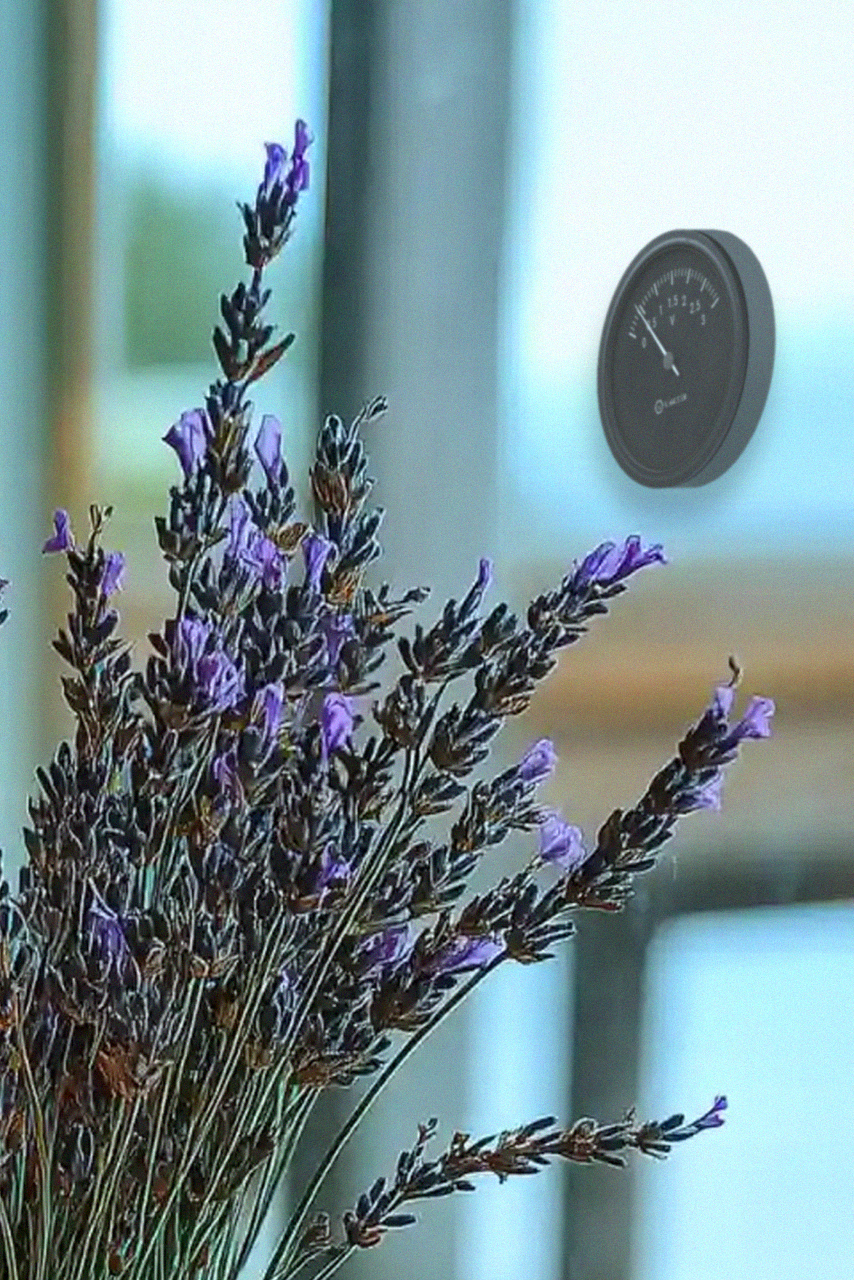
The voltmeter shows V 0.5
